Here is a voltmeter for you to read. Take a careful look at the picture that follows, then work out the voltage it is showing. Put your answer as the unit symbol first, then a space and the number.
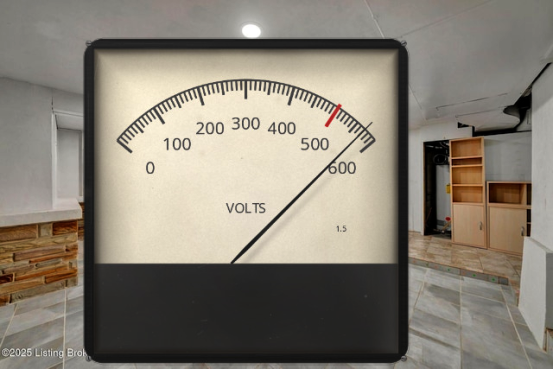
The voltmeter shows V 570
